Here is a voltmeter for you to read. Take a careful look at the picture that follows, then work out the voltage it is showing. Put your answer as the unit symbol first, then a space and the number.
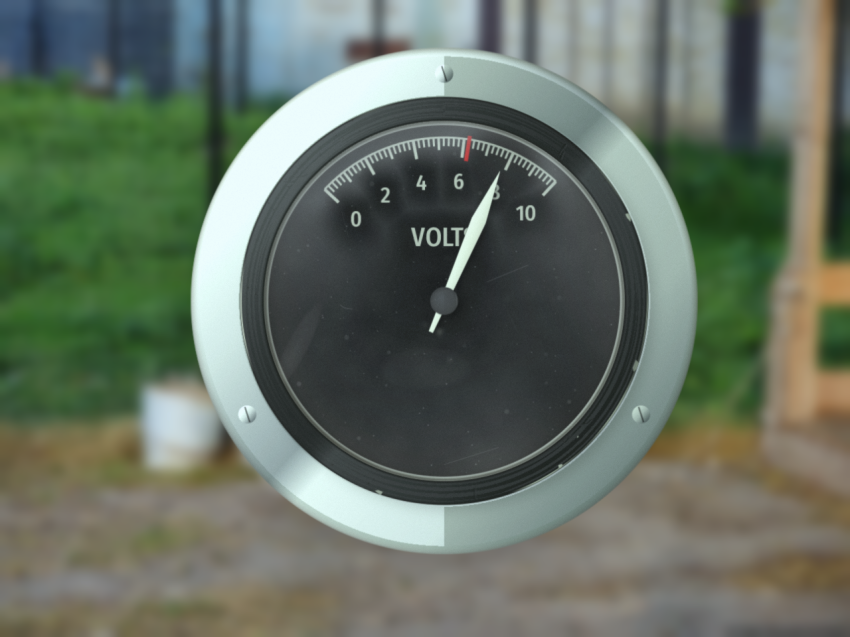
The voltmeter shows V 7.8
